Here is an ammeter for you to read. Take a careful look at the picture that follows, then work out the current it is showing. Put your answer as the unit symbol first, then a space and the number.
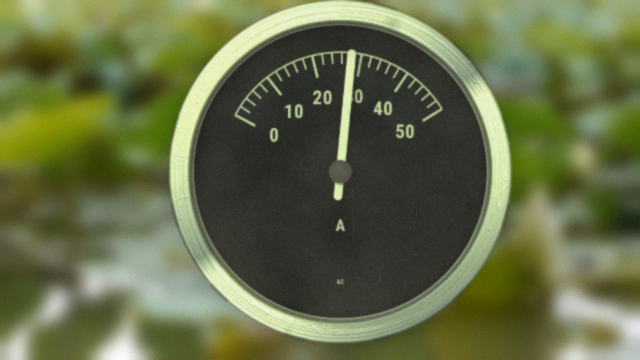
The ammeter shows A 28
